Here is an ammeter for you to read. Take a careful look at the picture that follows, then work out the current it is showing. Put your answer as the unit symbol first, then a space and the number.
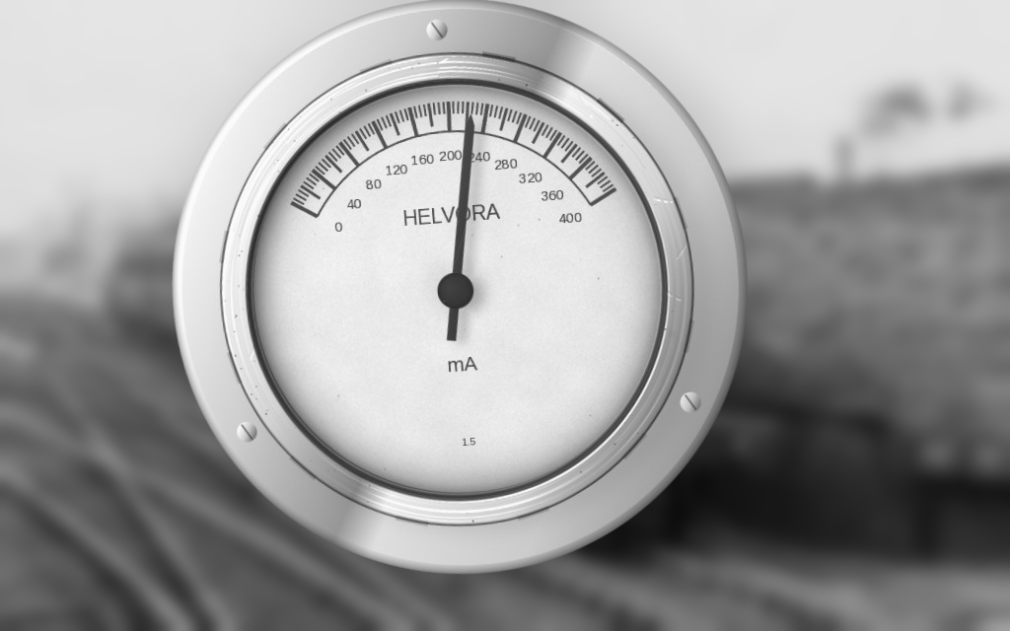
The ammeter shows mA 225
